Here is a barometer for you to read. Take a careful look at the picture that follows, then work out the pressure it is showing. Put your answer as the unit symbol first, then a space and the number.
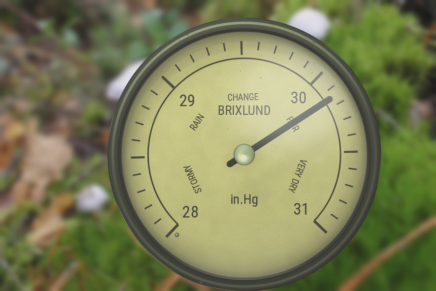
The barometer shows inHg 30.15
